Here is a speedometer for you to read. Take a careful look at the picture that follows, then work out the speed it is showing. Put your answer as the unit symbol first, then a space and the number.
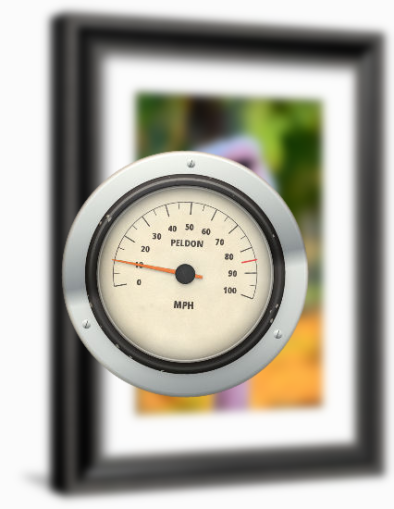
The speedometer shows mph 10
